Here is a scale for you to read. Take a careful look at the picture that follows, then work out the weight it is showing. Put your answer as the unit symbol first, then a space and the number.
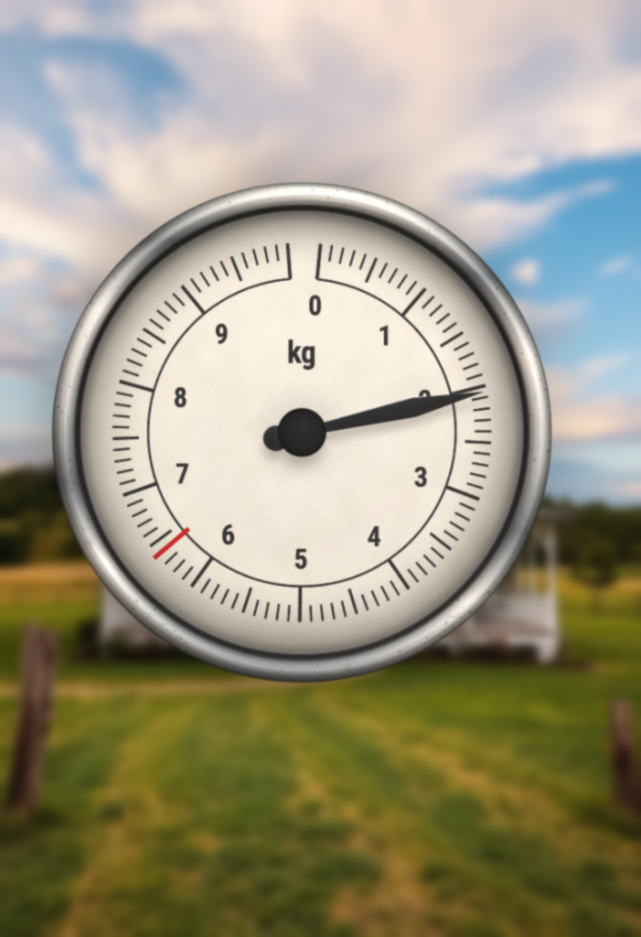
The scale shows kg 2.05
